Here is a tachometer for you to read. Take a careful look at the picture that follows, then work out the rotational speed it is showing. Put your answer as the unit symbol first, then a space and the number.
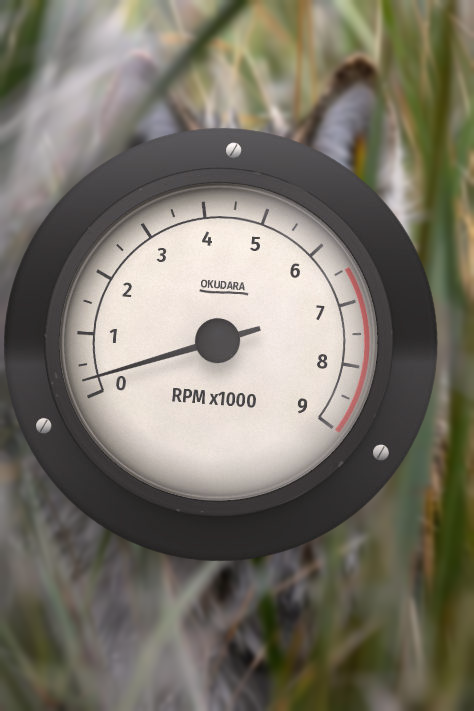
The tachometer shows rpm 250
